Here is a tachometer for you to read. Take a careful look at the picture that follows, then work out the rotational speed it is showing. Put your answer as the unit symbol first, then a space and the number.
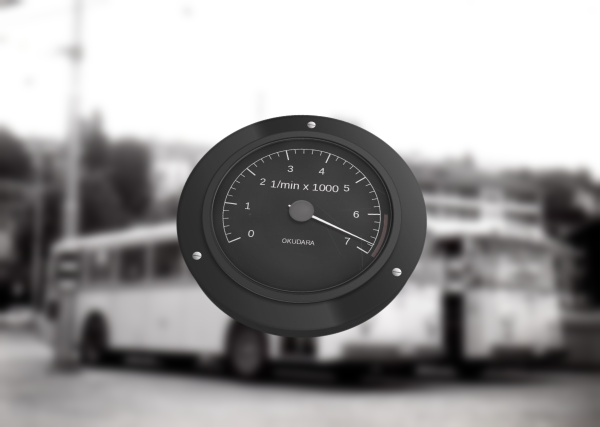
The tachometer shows rpm 6800
